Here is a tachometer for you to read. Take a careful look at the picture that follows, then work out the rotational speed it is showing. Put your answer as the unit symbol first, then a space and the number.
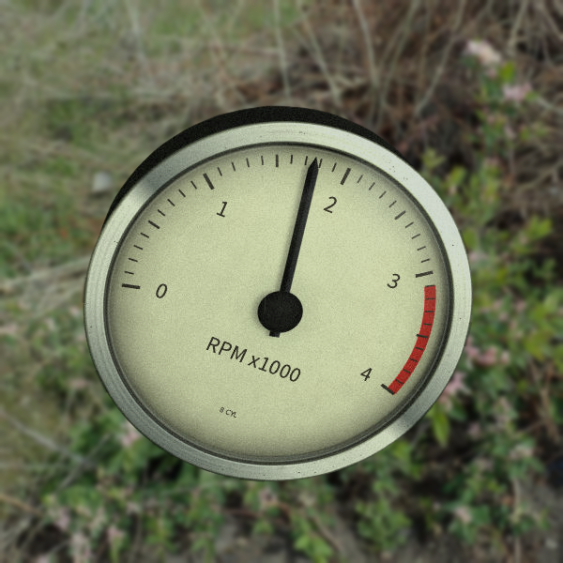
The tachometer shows rpm 1750
